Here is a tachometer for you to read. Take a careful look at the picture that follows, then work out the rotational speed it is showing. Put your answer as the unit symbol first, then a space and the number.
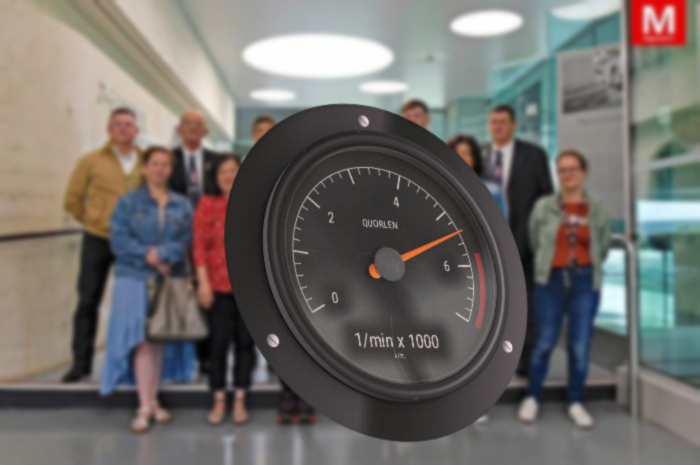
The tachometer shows rpm 5400
